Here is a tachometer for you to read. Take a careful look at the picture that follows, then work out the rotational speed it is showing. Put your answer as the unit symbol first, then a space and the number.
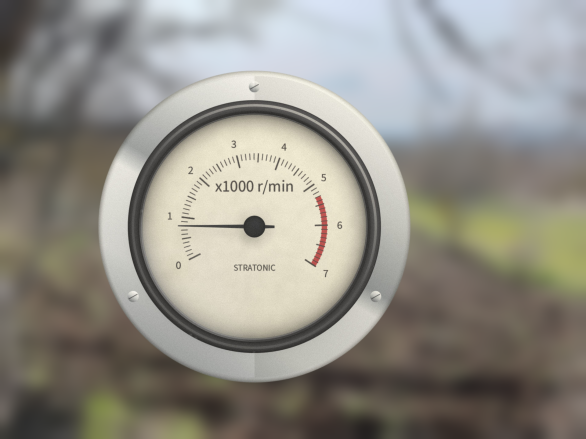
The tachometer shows rpm 800
